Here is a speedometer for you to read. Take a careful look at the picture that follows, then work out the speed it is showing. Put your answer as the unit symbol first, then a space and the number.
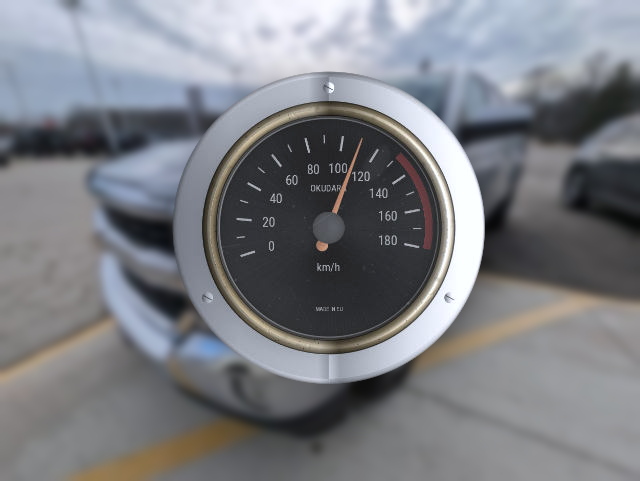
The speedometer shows km/h 110
